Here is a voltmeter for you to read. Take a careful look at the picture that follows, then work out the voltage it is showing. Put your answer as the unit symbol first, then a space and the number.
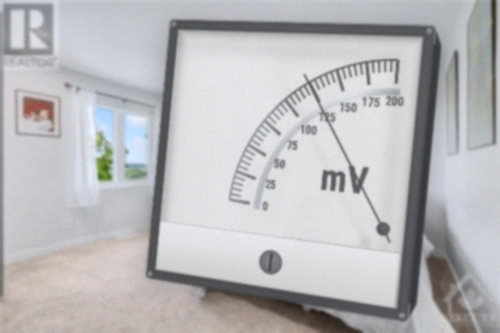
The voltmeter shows mV 125
